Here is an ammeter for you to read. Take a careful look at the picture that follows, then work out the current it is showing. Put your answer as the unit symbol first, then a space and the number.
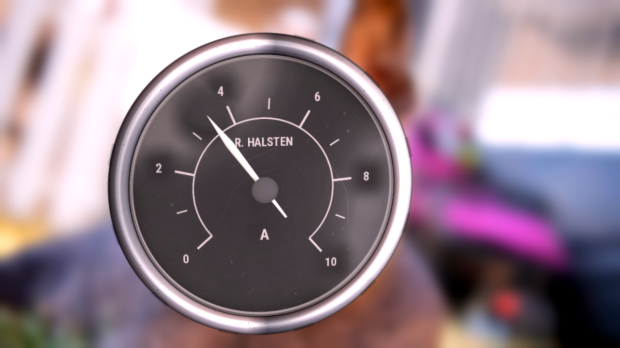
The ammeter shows A 3.5
